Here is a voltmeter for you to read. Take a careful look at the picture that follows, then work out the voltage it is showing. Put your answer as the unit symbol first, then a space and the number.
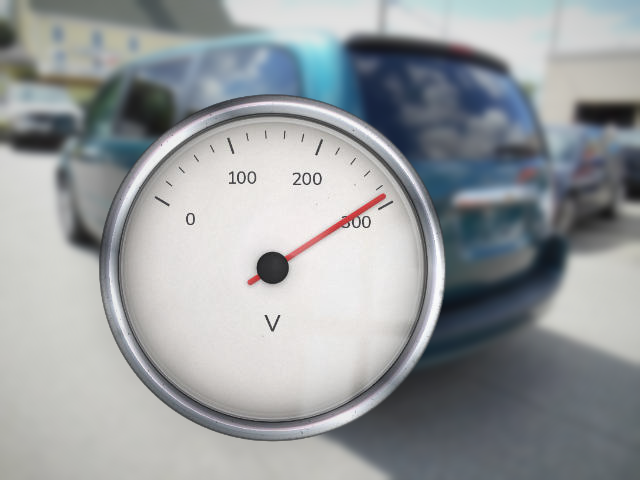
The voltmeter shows V 290
